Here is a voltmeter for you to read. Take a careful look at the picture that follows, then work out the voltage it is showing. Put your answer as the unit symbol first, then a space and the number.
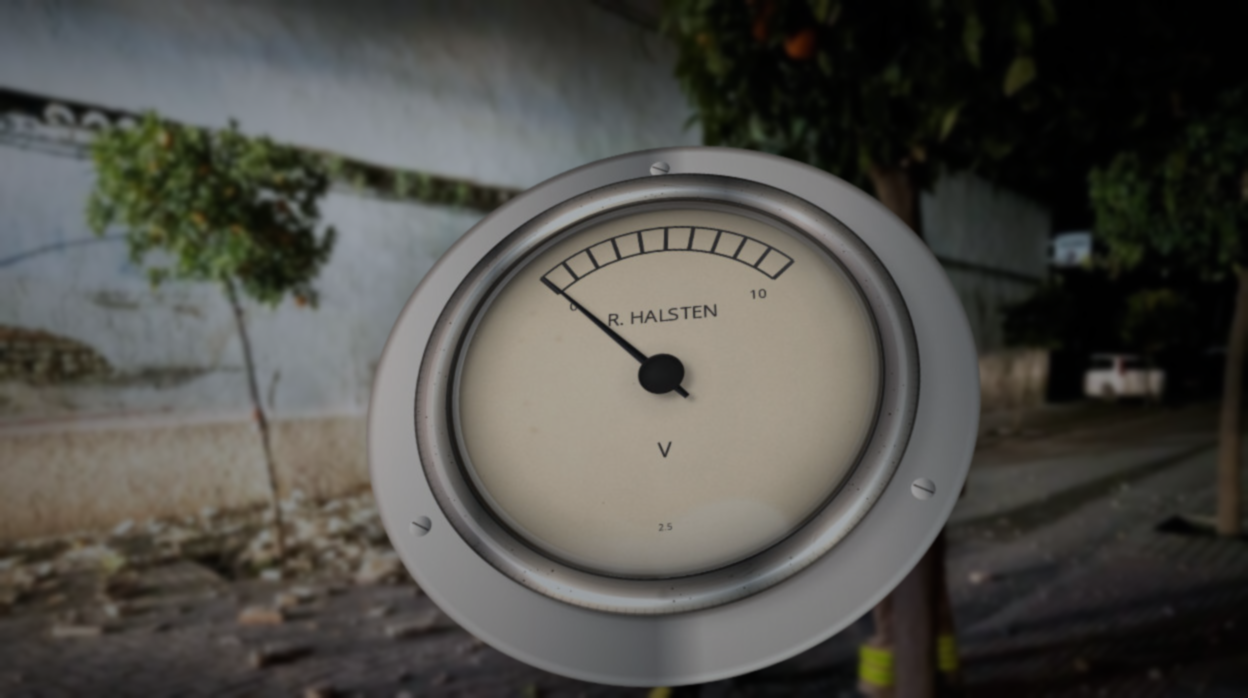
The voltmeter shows V 0
